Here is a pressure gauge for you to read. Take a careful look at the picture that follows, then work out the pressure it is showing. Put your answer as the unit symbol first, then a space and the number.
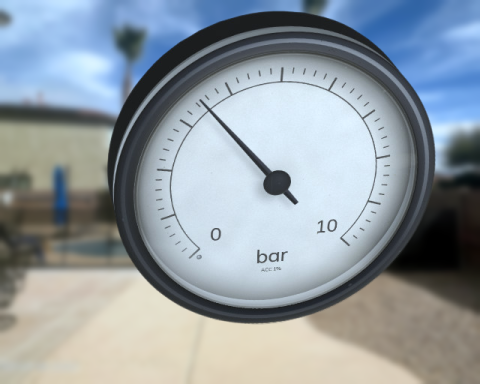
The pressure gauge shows bar 3.5
